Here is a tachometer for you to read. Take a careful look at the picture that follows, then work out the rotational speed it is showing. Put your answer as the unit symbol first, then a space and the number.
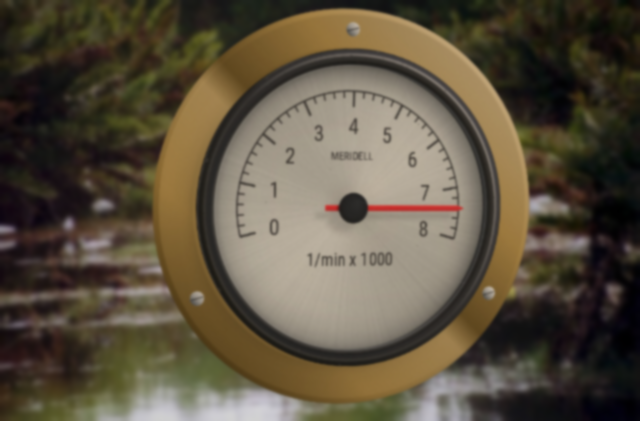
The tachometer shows rpm 7400
